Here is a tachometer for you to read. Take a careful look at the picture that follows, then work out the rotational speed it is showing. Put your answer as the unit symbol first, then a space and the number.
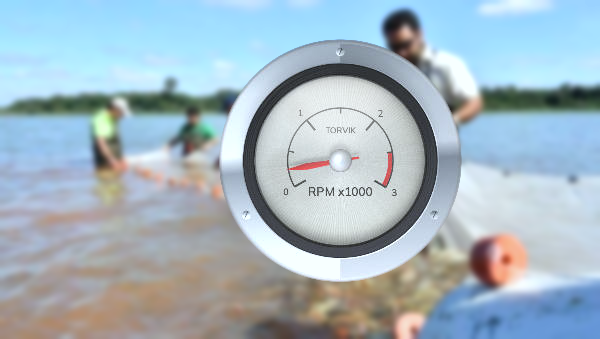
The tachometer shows rpm 250
